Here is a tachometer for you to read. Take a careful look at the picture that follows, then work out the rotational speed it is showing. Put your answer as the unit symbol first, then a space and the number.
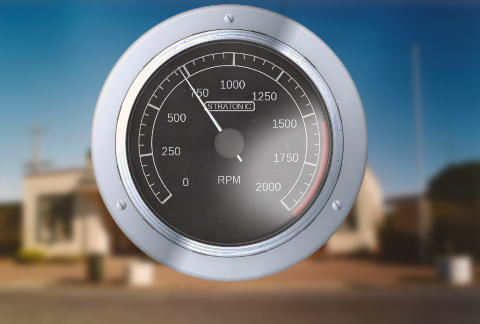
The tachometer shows rpm 725
